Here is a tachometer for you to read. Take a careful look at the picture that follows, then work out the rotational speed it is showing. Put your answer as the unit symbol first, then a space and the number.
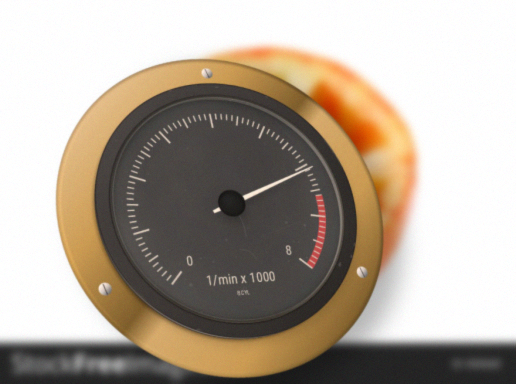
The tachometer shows rpm 6100
